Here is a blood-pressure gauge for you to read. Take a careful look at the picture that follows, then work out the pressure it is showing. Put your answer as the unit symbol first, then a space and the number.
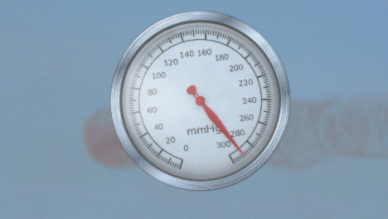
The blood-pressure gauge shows mmHg 290
